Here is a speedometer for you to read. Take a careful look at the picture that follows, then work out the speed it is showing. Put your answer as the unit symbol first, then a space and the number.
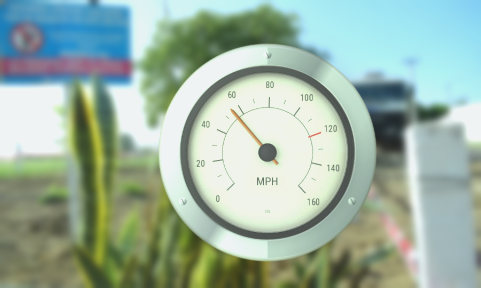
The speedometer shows mph 55
